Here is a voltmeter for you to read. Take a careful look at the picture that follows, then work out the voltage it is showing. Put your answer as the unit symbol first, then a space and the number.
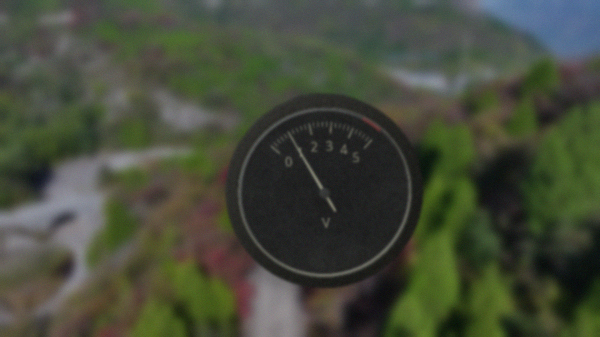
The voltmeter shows V 1
